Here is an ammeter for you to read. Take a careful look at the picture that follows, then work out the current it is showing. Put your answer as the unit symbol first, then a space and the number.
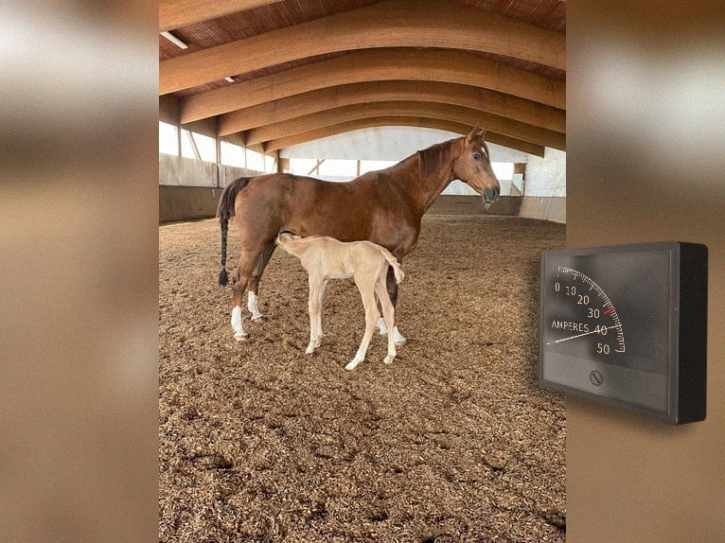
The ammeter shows A 40
